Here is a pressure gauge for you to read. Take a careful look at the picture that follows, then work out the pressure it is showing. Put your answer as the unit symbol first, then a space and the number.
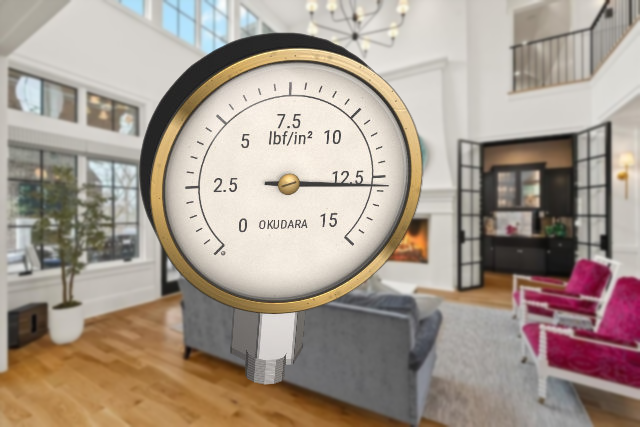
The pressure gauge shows psi 12.75
